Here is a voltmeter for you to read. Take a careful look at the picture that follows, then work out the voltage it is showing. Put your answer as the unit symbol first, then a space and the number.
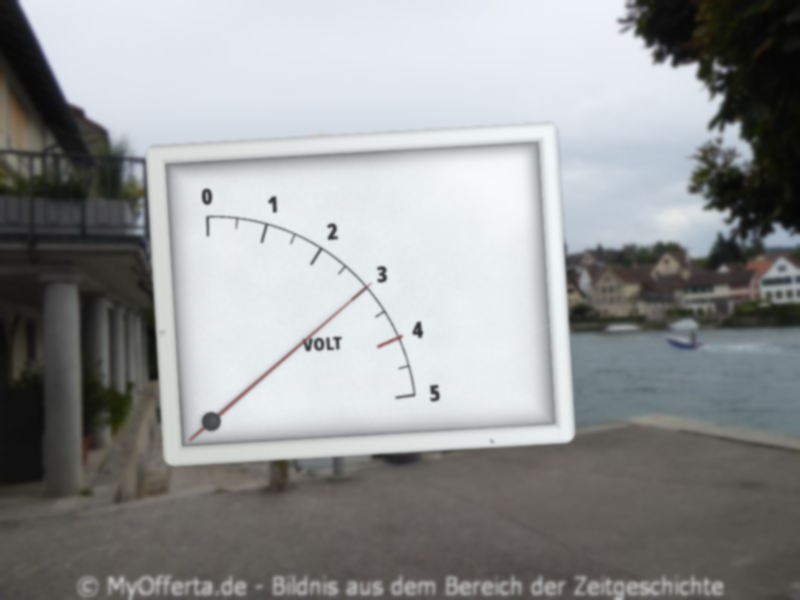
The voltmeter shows V 3
